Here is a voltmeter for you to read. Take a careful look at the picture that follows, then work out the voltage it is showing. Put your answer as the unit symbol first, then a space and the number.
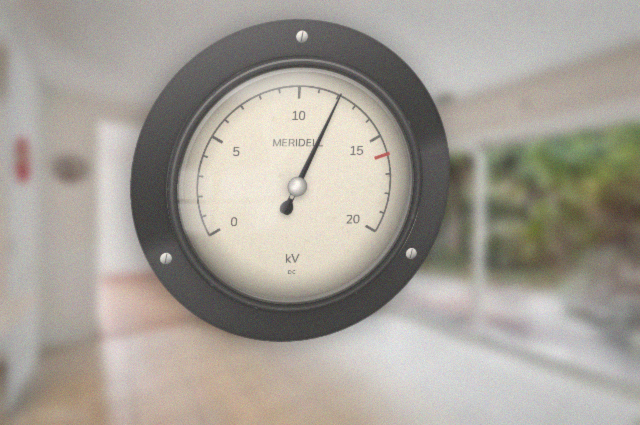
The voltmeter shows kV 12
